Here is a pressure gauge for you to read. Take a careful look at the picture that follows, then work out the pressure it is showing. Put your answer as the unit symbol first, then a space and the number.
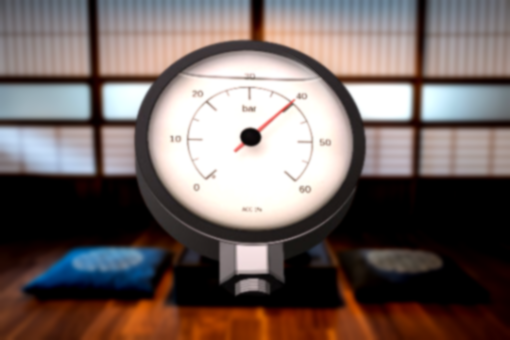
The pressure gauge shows bar 40
